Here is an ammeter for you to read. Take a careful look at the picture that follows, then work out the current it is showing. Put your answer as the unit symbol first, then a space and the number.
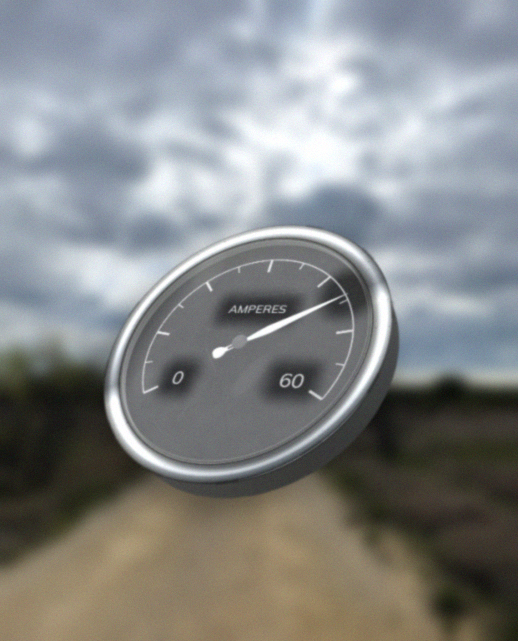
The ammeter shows A 45
